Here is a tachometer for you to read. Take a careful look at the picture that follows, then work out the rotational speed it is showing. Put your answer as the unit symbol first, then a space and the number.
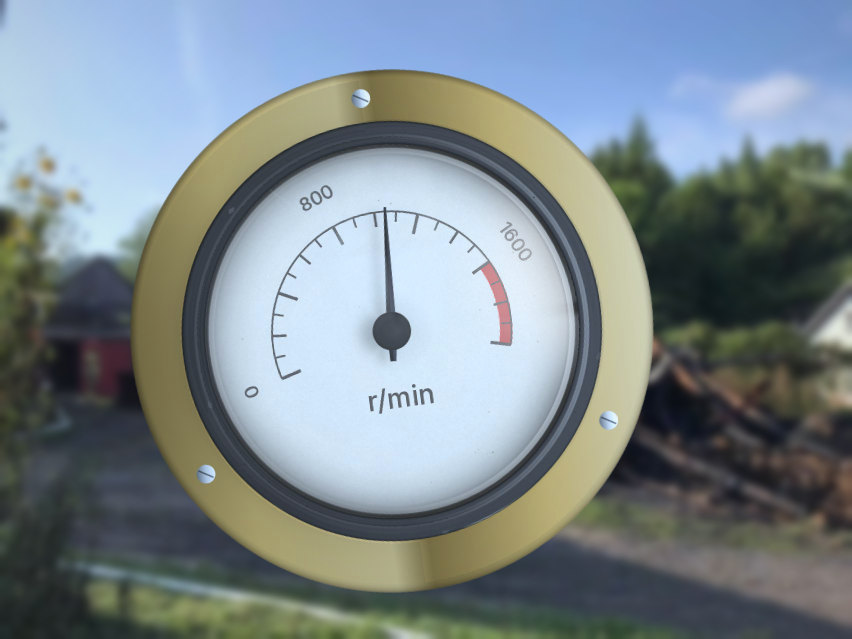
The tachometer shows rpm 1050
